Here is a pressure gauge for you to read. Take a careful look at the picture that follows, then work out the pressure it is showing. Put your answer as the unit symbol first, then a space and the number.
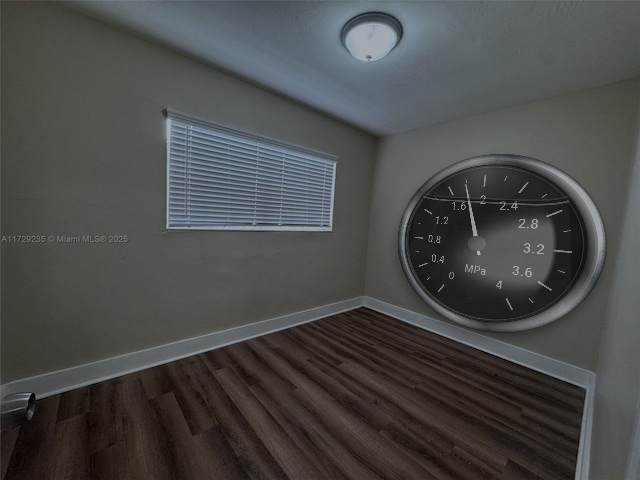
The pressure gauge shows MPa 1.8
